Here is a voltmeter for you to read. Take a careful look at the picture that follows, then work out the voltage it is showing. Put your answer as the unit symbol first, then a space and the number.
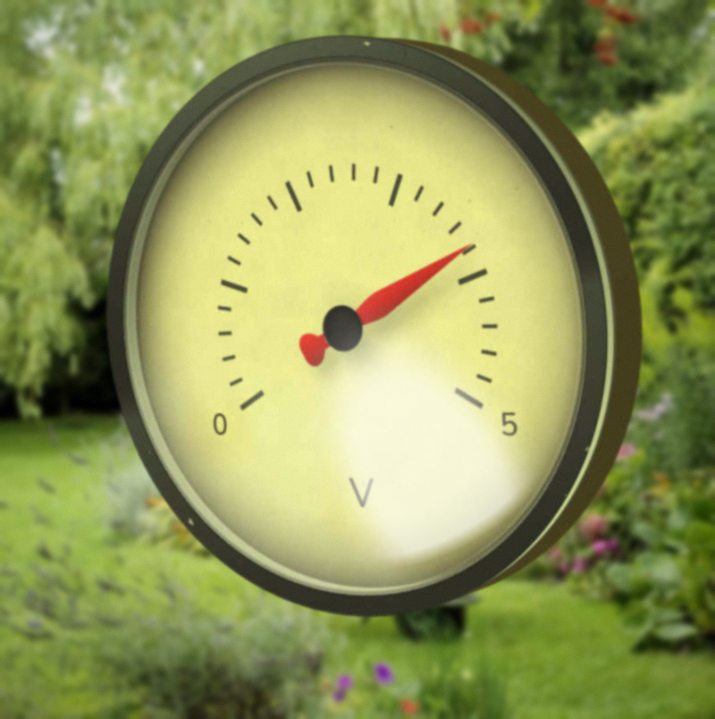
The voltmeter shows V 3.8
